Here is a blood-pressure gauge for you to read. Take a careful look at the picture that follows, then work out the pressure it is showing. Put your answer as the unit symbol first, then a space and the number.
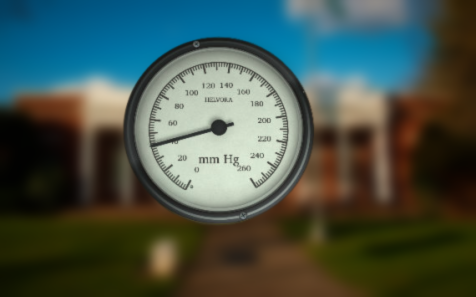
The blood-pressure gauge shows mmHg 40
